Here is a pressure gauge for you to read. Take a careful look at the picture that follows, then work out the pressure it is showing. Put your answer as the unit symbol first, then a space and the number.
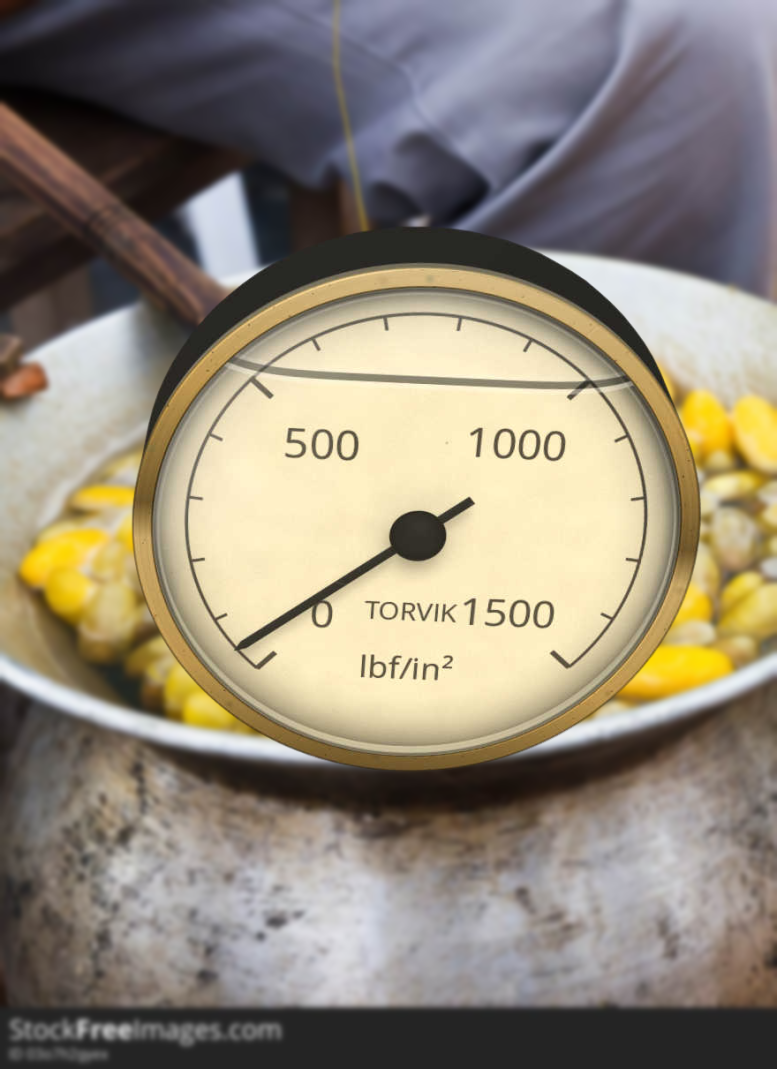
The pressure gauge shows psi 50
